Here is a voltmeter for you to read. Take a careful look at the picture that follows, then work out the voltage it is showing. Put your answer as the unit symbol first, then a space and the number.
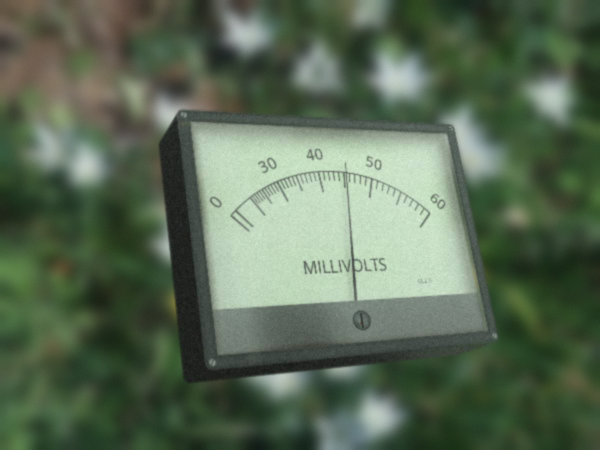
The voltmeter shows mV 45
